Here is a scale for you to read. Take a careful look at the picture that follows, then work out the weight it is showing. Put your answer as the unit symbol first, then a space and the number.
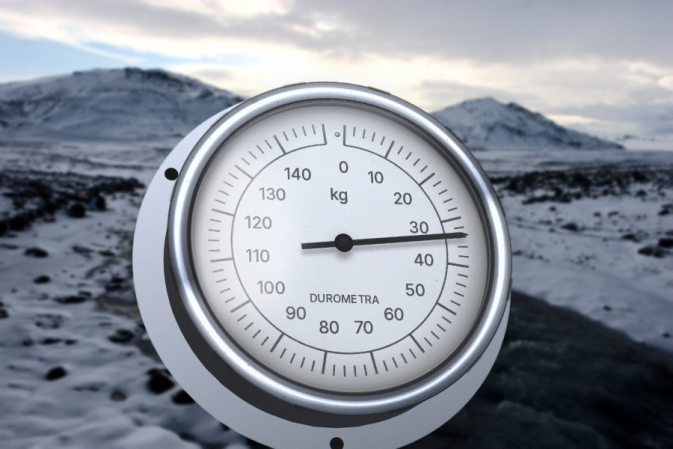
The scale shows kg 34
